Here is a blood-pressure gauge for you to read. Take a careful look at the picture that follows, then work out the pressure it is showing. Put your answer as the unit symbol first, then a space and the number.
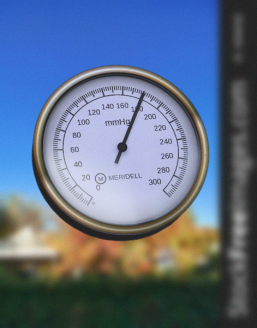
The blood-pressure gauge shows mmHg 180
